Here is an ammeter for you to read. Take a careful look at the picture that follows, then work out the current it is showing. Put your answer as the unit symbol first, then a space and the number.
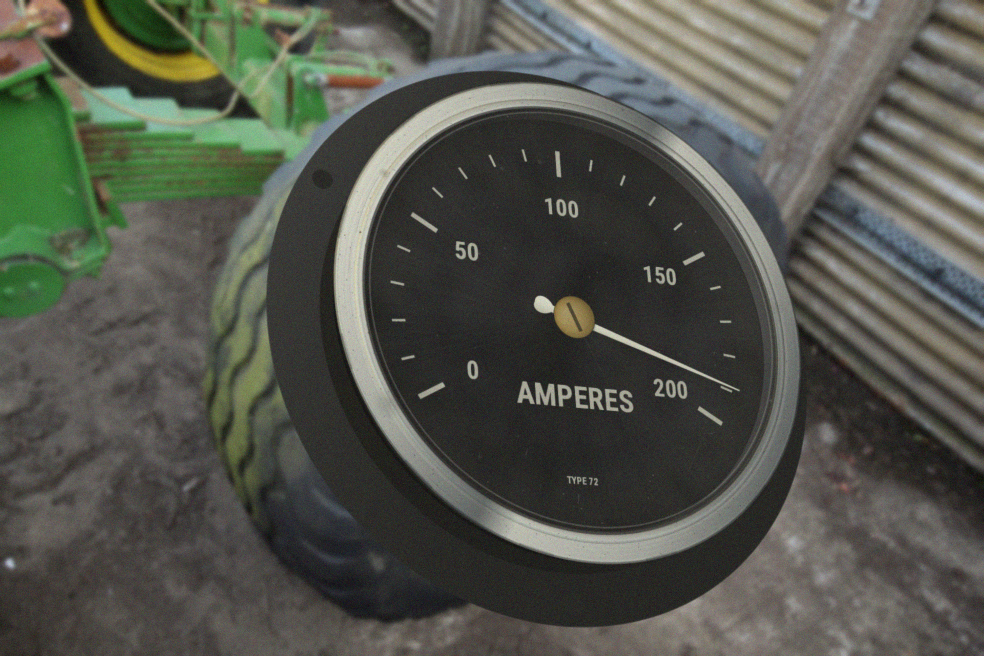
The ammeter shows A 190
